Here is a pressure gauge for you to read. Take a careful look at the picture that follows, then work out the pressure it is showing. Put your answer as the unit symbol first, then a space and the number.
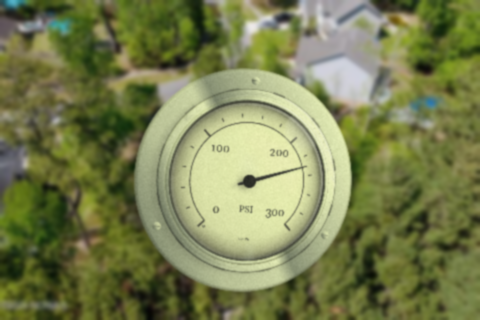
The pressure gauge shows psi 230
